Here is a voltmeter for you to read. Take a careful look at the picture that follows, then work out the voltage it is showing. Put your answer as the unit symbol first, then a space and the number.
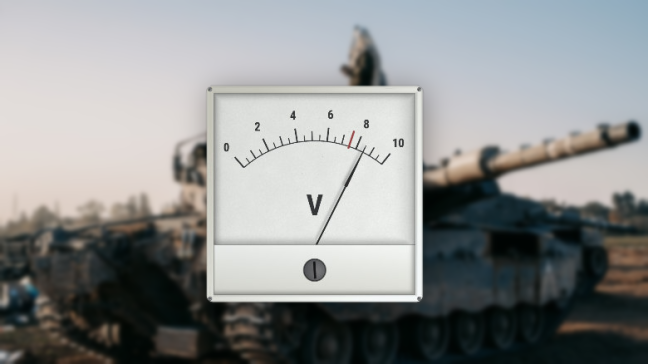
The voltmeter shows V 8.5
